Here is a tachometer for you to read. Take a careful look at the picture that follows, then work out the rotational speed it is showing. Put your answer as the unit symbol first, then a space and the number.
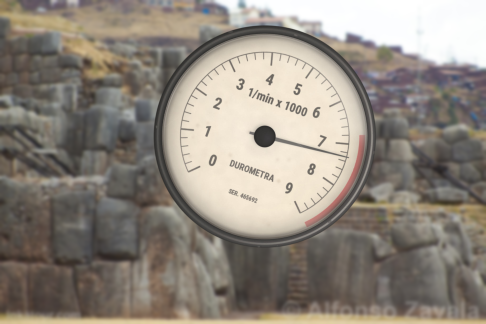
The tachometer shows rpm 7300
